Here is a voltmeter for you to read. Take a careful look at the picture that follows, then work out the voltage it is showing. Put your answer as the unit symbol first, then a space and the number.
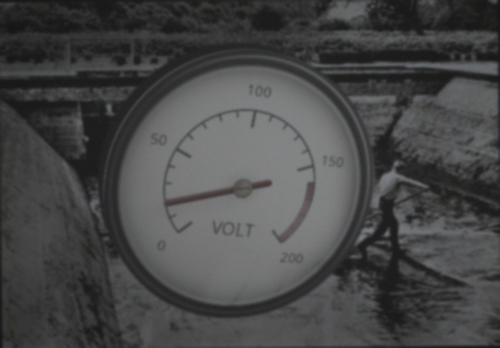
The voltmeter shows V 20
